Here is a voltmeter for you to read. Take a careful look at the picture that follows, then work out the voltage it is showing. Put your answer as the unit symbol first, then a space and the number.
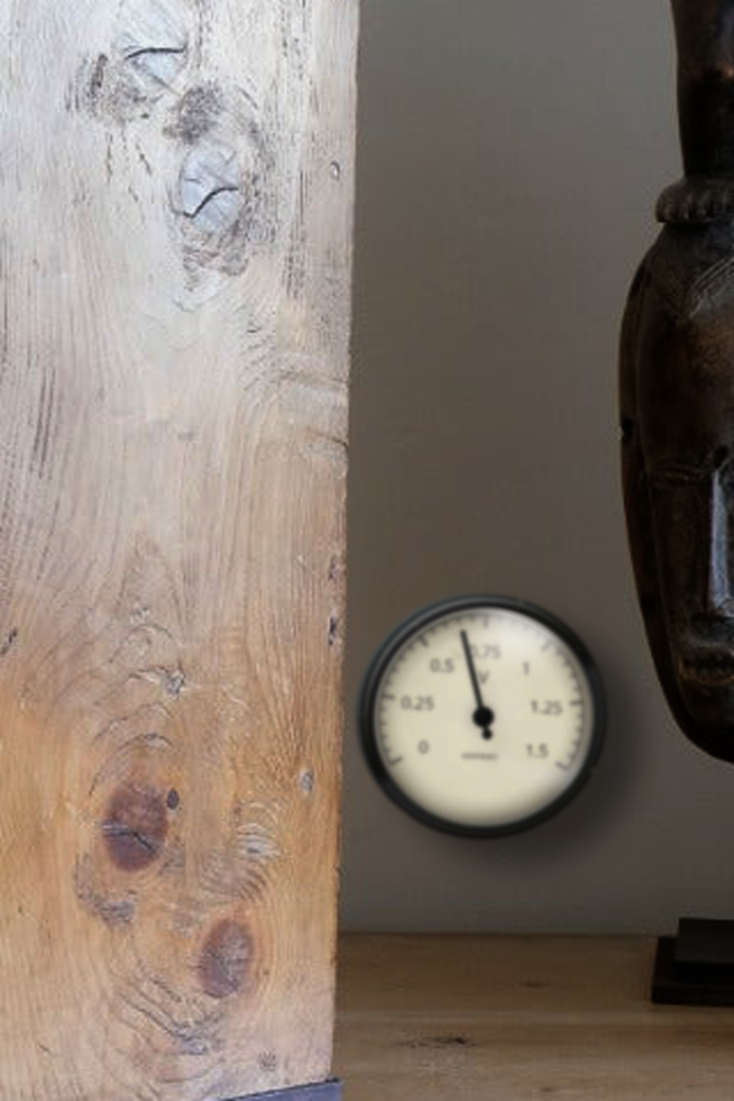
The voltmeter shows V 0.65
